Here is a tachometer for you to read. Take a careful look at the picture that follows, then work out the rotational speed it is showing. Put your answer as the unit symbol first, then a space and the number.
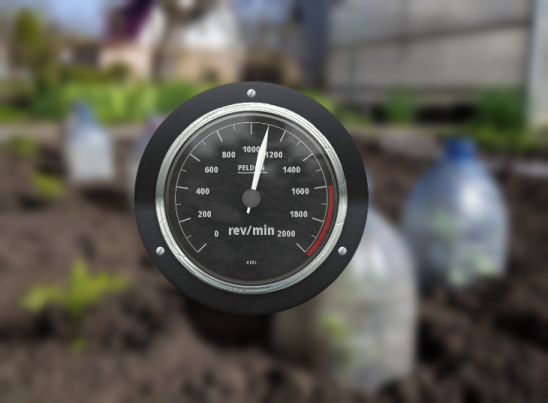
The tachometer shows rpm 1100
